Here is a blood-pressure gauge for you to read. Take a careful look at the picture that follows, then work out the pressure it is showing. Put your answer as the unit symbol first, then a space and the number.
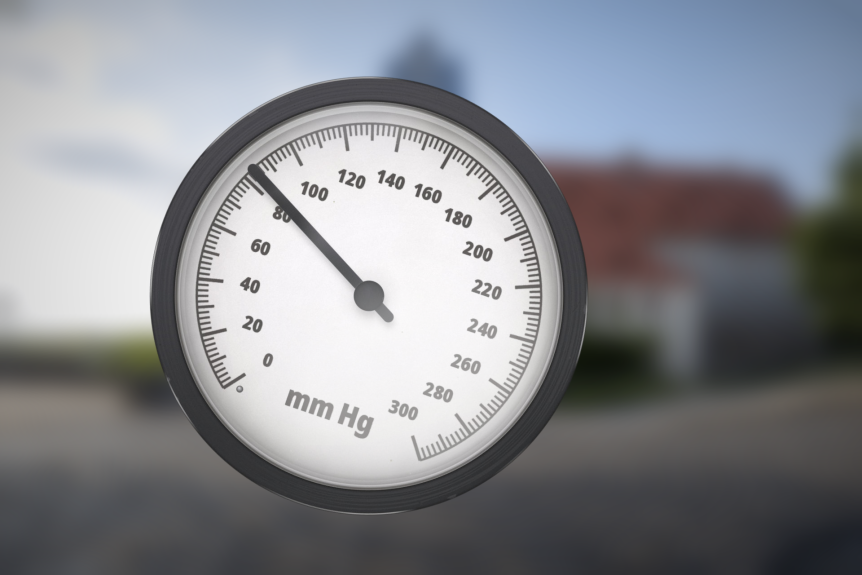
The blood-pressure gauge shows mmHg 84
